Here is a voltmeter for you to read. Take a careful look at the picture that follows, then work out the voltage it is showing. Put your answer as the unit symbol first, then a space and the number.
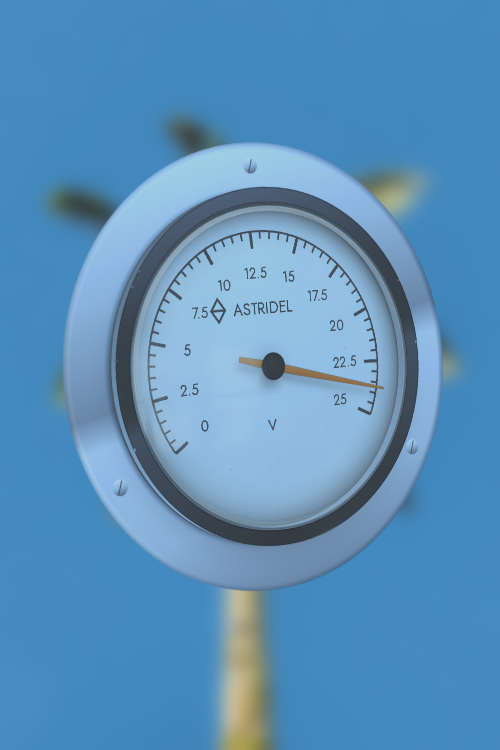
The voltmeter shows V 23.75
